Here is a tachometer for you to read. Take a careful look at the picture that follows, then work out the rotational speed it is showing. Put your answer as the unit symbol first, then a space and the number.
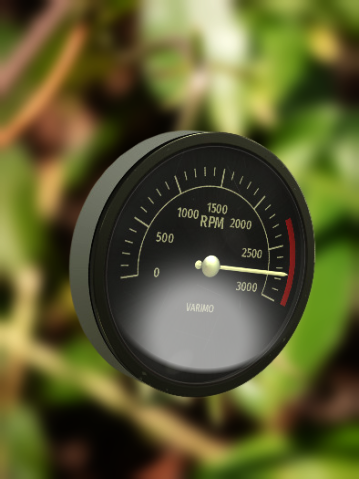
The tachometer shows rpm 2750
